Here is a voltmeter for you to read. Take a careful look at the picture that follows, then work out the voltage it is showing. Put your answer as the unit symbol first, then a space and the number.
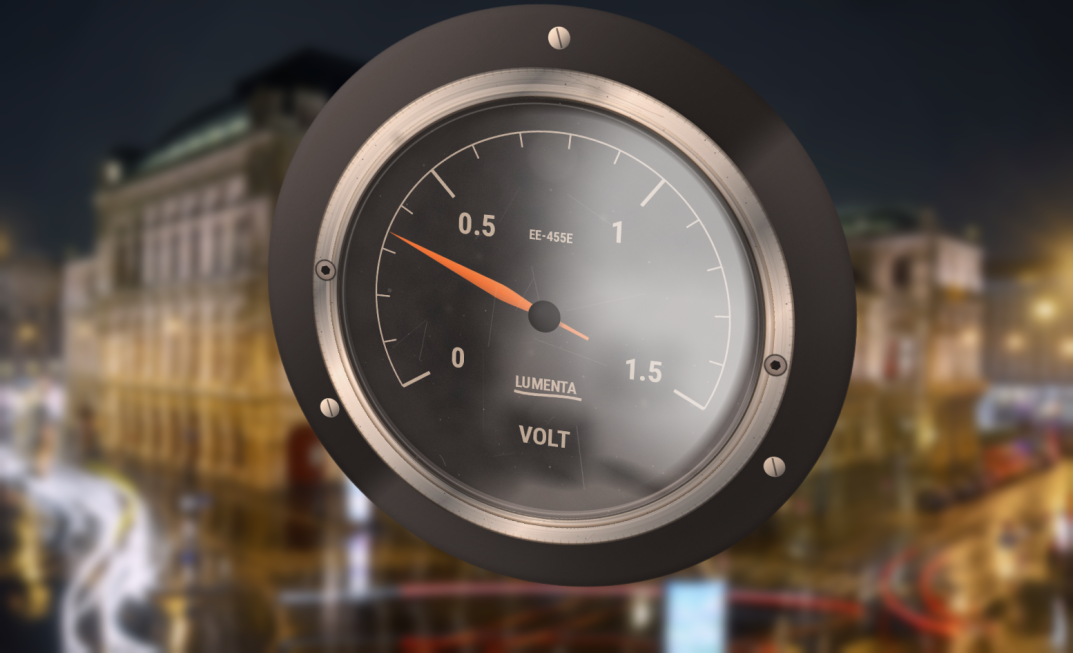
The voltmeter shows V 0.35
